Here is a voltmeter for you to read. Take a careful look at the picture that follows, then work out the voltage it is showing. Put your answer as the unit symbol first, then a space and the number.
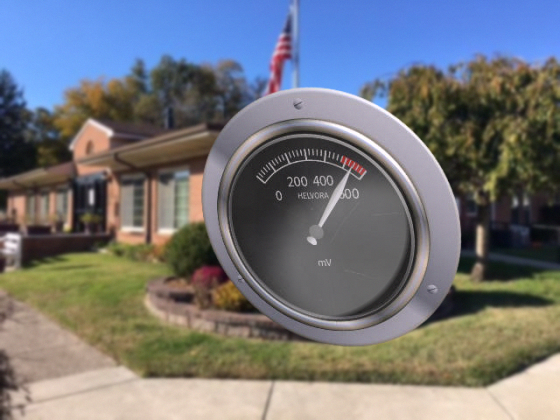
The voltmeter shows mV 540
